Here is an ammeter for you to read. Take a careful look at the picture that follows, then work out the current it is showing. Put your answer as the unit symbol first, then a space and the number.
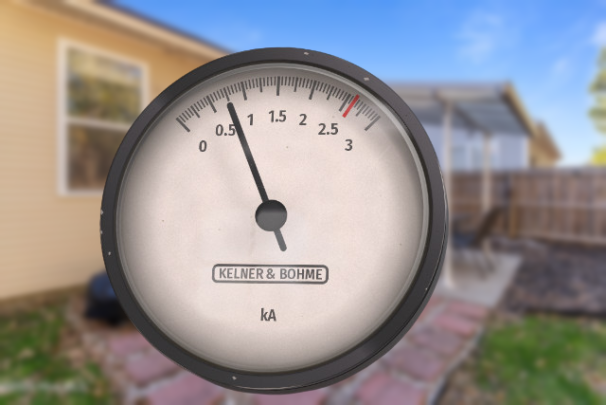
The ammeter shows kA 0.75
